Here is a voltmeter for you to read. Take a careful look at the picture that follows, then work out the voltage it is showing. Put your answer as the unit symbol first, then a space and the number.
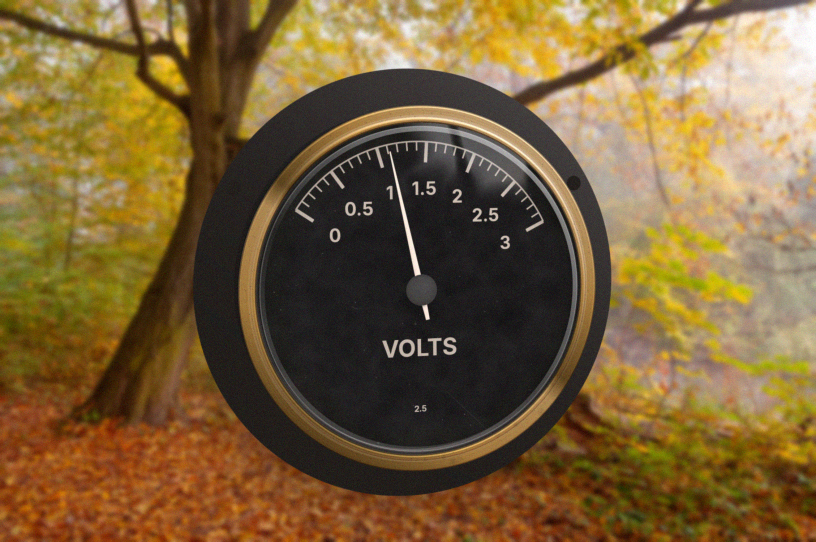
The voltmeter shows V 1.1
